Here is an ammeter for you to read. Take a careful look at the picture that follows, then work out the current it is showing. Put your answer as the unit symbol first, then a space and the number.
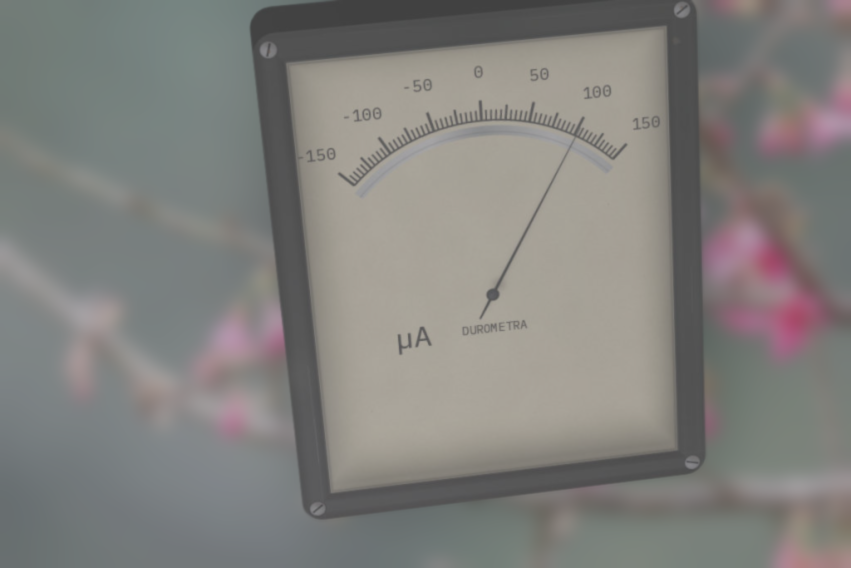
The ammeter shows µA 100
